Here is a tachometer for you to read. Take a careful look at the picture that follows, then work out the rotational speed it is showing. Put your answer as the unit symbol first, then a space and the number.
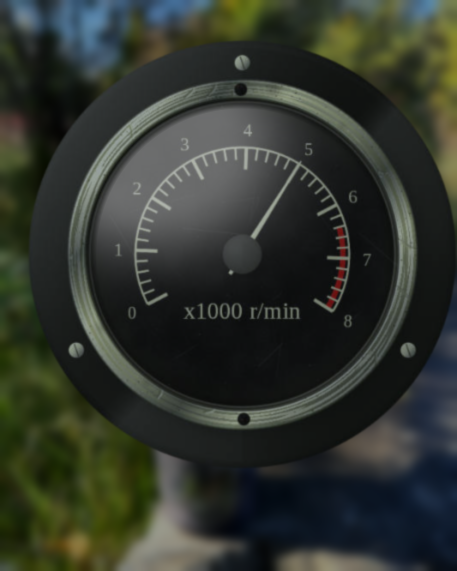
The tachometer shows rpm 5000
